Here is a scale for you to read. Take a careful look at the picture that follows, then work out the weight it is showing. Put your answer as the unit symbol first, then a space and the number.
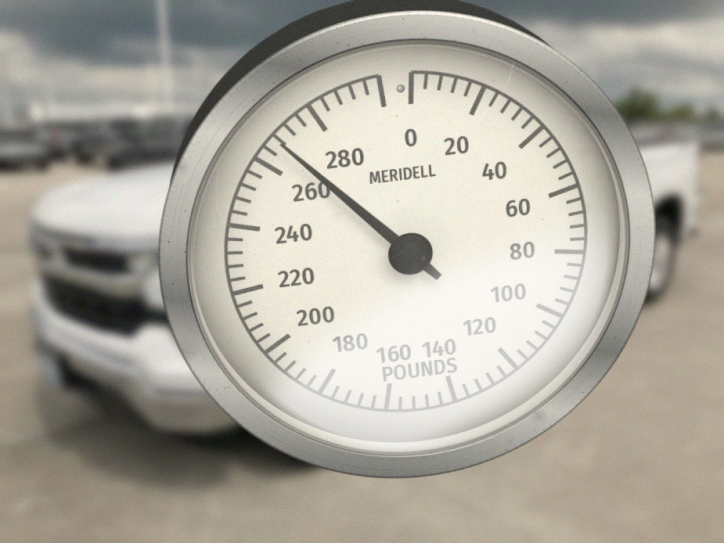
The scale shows lb 268
